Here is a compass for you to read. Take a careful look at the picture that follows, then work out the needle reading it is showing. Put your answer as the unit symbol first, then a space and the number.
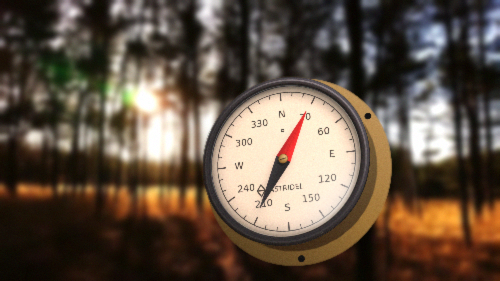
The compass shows ° 30
